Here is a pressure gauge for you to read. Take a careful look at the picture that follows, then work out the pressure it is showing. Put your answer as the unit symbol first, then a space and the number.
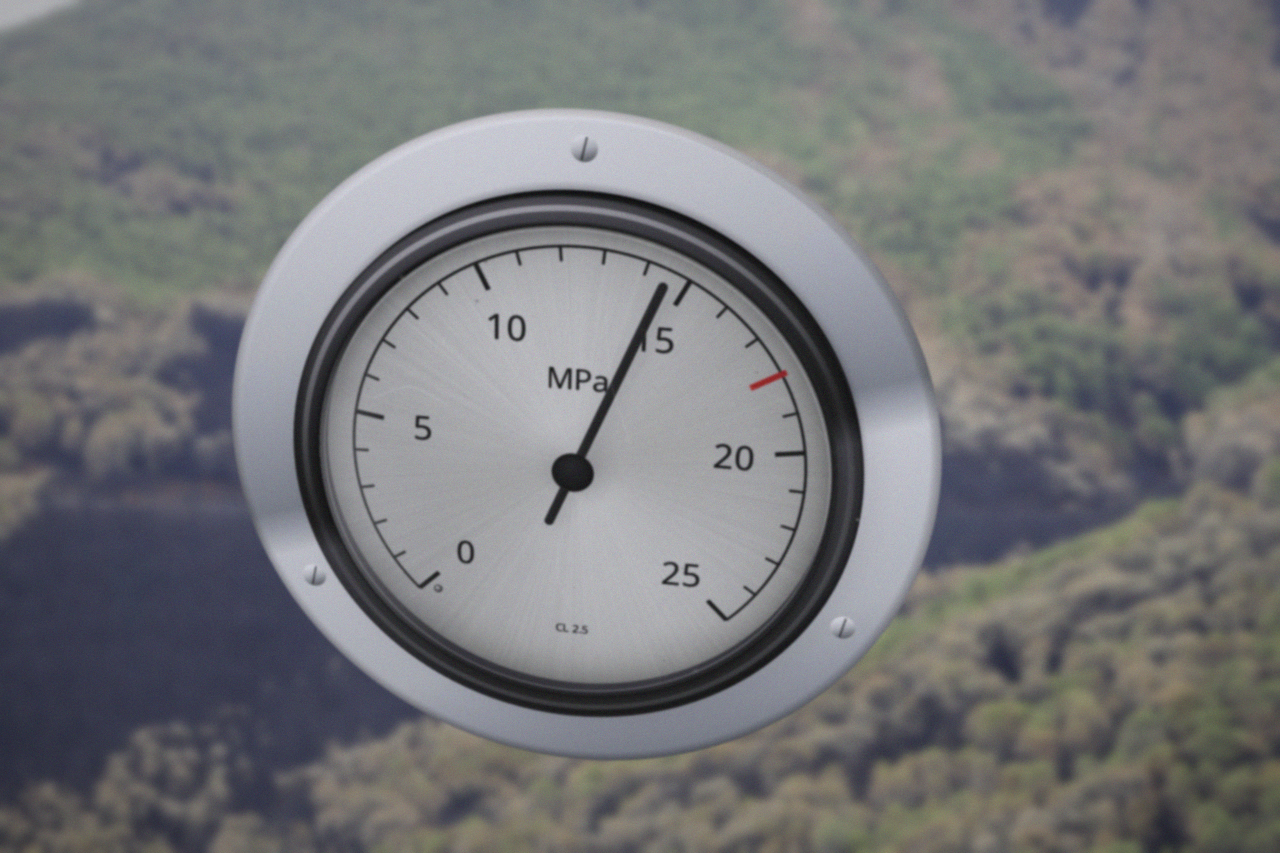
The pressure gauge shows MPa 14.5
